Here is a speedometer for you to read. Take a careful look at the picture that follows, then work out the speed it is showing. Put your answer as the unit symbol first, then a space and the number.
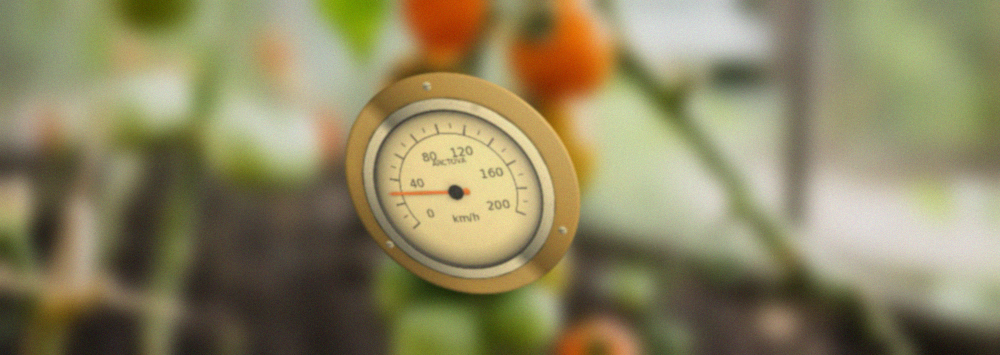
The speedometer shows km/h 30
